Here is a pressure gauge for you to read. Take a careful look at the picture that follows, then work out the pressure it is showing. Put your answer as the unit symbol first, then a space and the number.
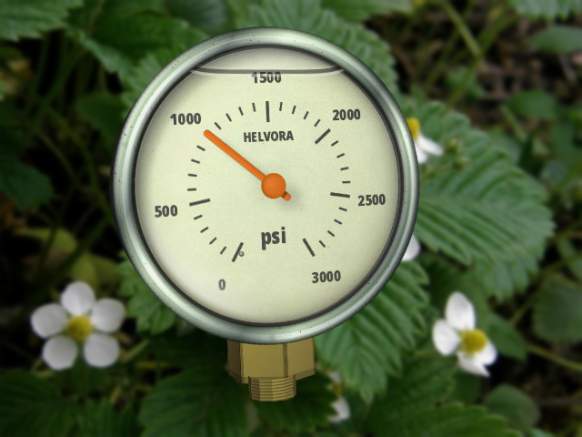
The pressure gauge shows psi 1000
